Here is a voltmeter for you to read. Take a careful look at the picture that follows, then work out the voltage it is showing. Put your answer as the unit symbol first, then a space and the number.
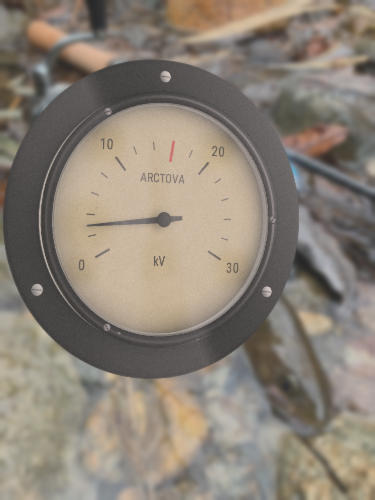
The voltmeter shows kV 3
